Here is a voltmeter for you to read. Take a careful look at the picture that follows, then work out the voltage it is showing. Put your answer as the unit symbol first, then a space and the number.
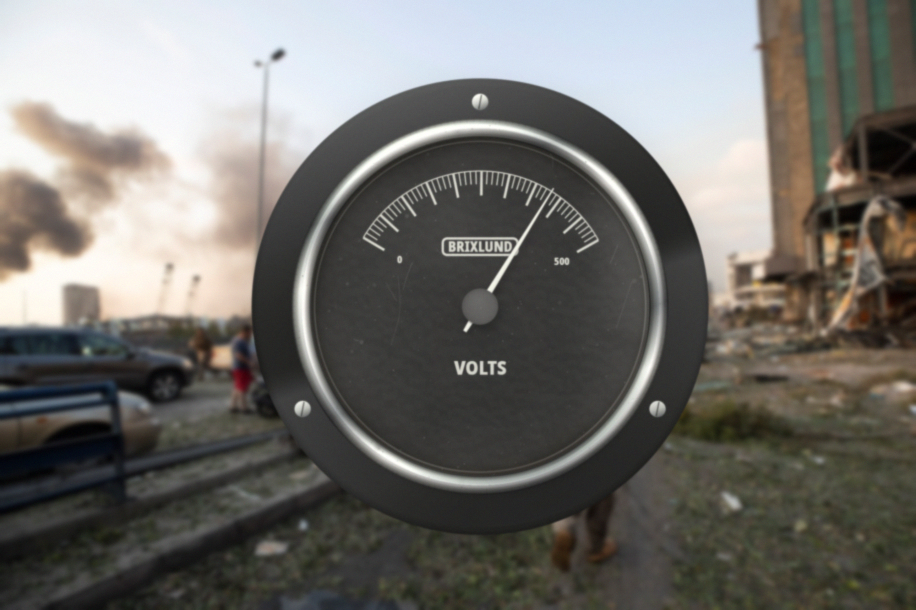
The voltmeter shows V 380
